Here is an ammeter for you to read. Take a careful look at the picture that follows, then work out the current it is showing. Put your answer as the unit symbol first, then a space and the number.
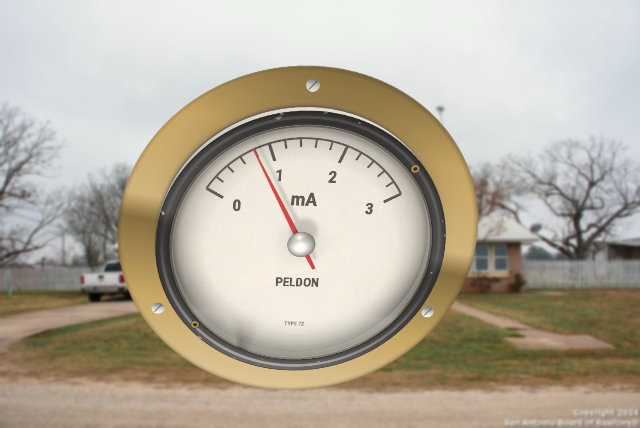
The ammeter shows mA 0.8
